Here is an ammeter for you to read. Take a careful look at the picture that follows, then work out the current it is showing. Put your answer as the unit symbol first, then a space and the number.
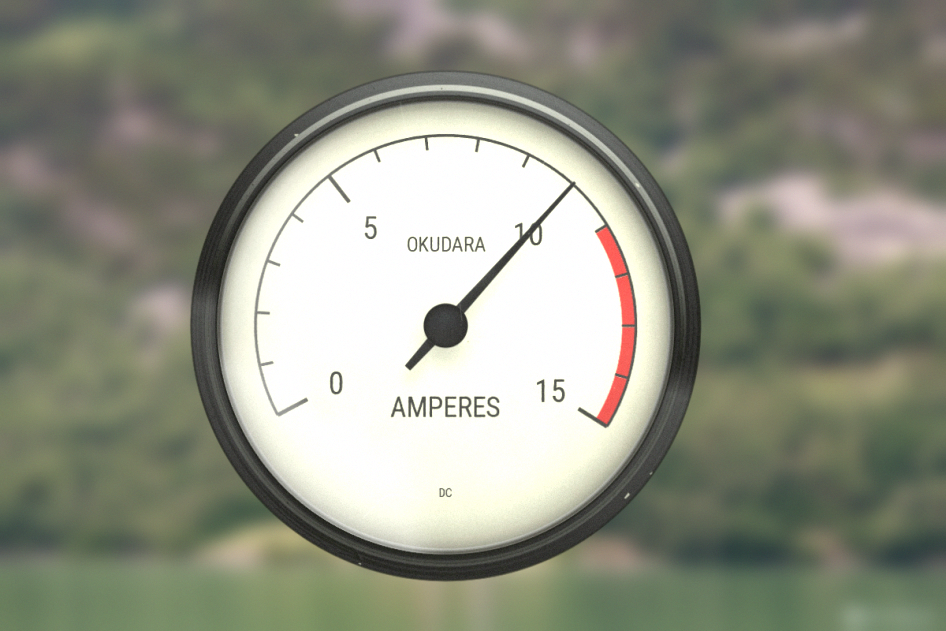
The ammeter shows A 10
